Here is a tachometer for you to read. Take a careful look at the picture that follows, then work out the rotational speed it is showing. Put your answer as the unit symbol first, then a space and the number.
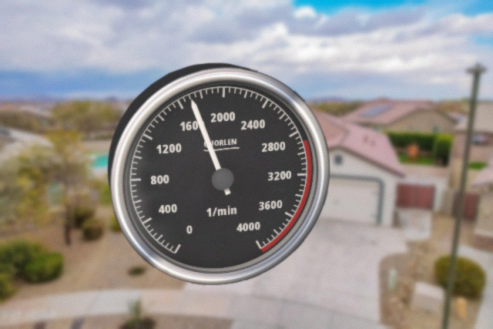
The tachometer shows rpm 1700
